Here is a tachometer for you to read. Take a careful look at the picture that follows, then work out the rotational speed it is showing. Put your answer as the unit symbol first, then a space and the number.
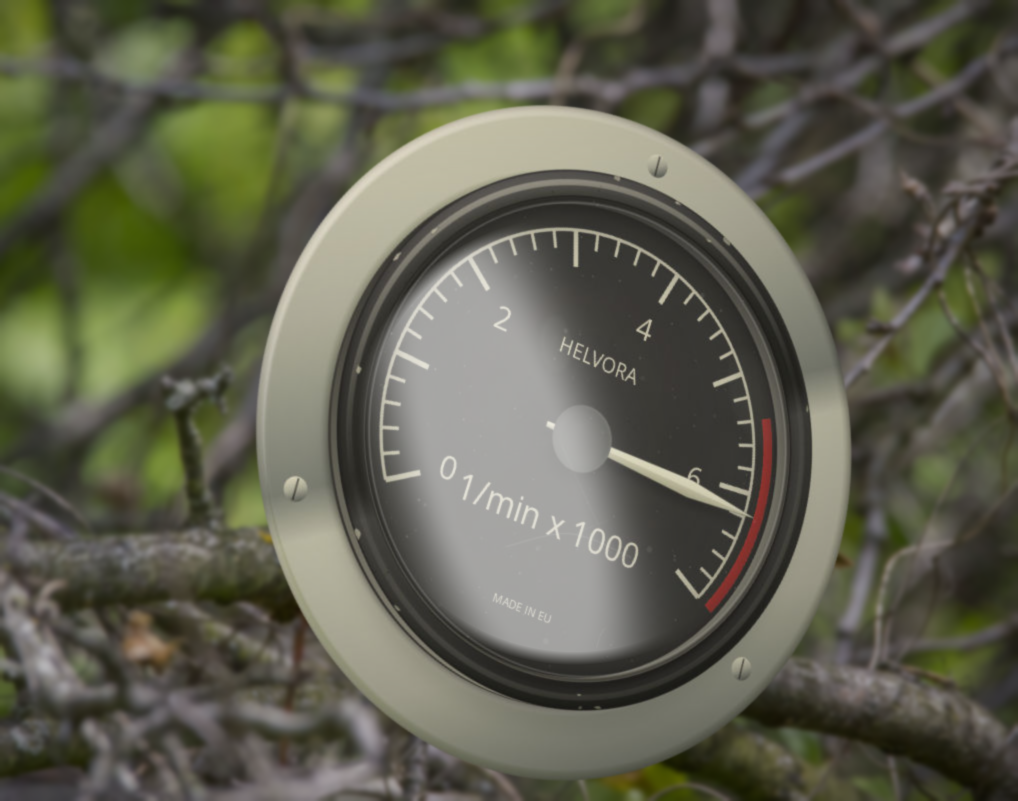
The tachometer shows rpm 6200
